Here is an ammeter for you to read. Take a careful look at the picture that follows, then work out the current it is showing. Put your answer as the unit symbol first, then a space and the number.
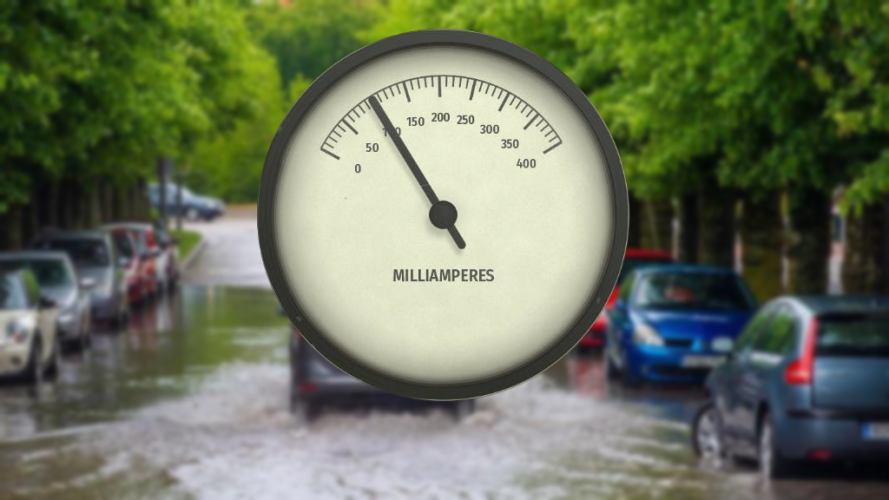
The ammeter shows mA 100
